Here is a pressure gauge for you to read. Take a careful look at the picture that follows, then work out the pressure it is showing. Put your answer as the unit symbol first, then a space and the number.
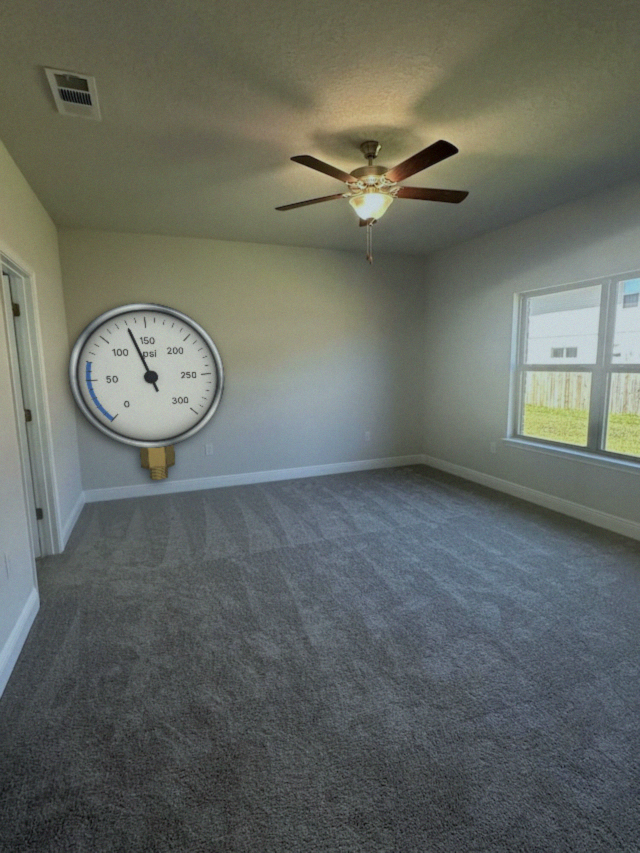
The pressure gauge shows psi 130
